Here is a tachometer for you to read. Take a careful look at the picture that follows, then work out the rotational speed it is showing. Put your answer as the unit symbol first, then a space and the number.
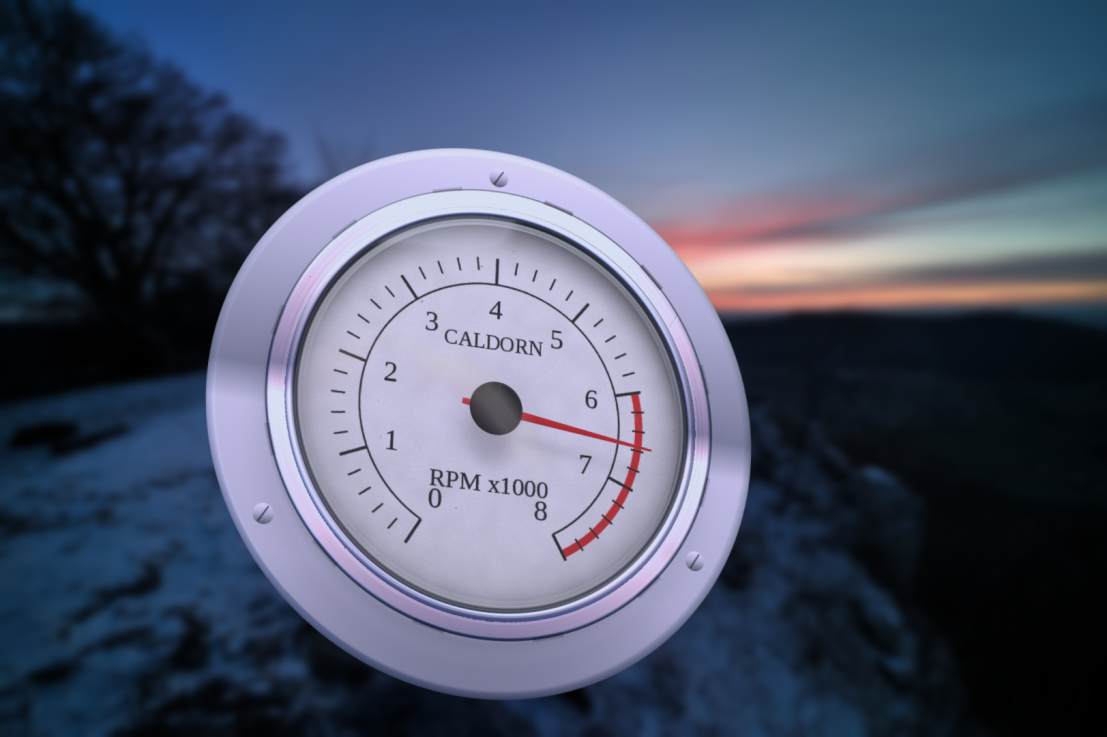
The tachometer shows rpm 6600
